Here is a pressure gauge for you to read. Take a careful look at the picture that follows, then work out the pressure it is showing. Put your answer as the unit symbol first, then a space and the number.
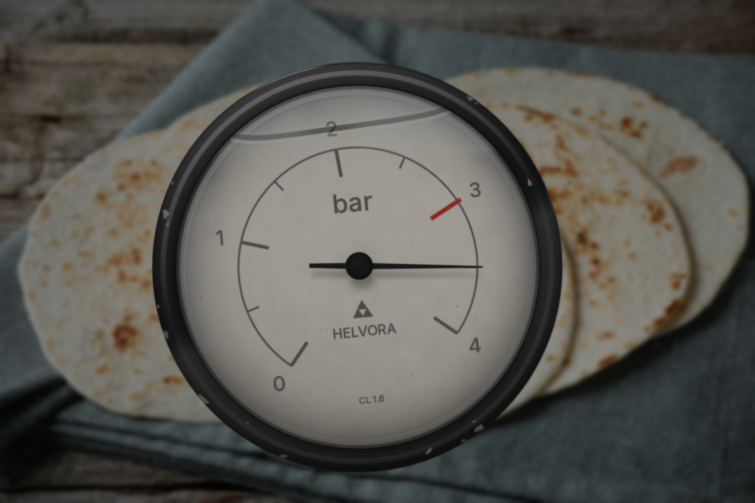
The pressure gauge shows bar 3.5
